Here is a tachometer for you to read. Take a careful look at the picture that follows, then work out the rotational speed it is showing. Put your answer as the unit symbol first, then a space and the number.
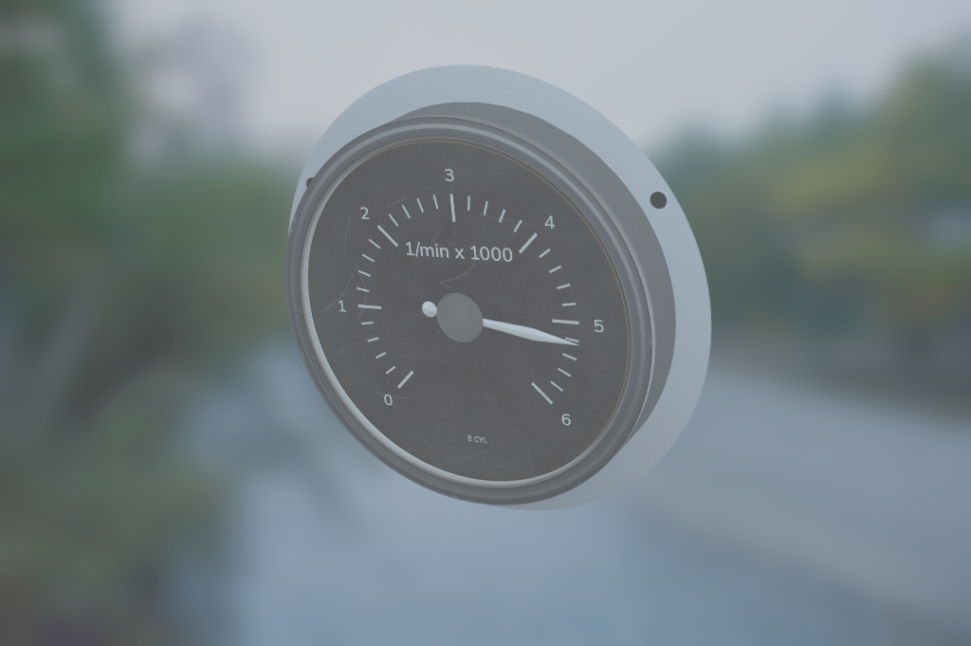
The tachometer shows rpm 5200
